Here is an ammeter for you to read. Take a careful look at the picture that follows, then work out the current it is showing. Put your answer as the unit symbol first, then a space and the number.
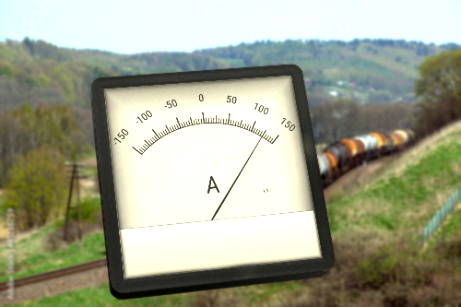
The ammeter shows A 125
